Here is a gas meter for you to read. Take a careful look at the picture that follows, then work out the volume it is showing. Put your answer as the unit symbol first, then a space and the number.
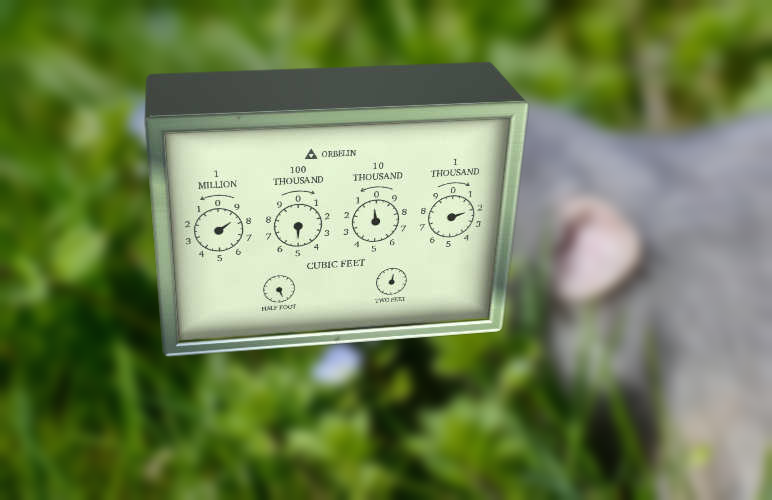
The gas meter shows ft³ 850200
